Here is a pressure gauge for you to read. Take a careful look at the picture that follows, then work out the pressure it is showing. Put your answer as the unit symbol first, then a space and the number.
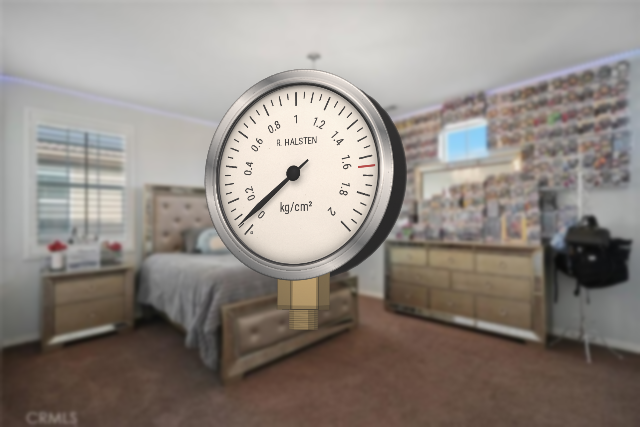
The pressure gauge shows kg/cm² 0.05
